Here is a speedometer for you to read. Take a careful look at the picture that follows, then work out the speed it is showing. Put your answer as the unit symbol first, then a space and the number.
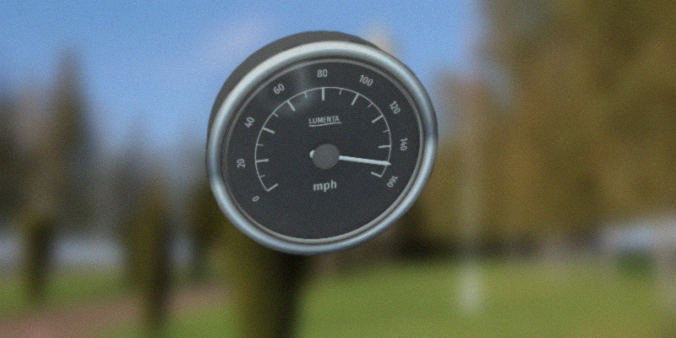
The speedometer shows mph 150
